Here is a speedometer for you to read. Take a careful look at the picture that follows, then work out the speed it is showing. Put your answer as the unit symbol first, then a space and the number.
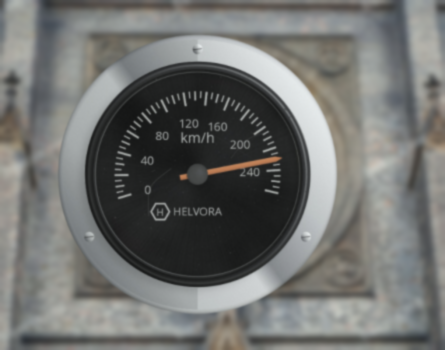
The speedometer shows km/h 230
